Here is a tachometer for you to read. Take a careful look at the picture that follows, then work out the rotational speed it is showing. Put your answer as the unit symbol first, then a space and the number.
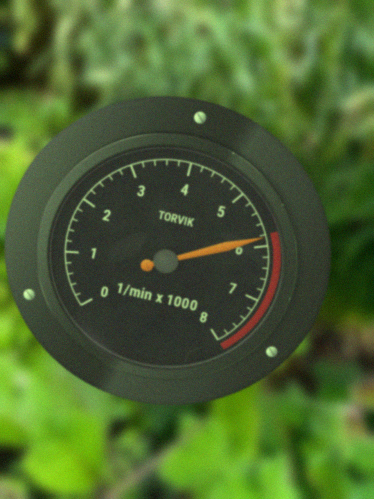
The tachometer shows rpm 5800
